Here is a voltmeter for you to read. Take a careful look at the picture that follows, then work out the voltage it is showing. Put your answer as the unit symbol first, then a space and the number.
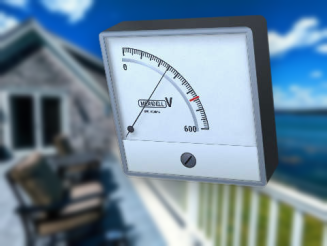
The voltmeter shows V 250
